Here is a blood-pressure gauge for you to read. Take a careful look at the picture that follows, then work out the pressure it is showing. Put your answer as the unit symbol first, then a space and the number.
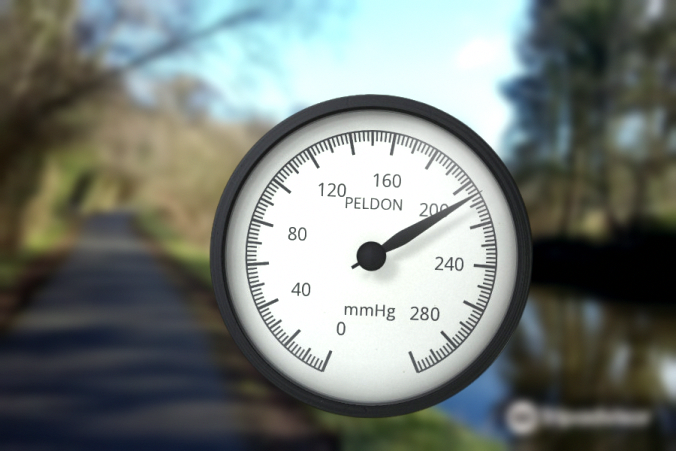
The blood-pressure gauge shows mmHg 206
